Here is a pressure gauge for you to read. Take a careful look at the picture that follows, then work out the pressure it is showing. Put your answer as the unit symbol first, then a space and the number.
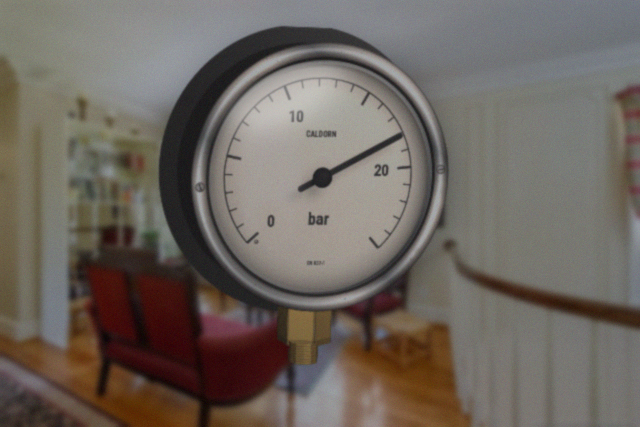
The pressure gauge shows bar 18
